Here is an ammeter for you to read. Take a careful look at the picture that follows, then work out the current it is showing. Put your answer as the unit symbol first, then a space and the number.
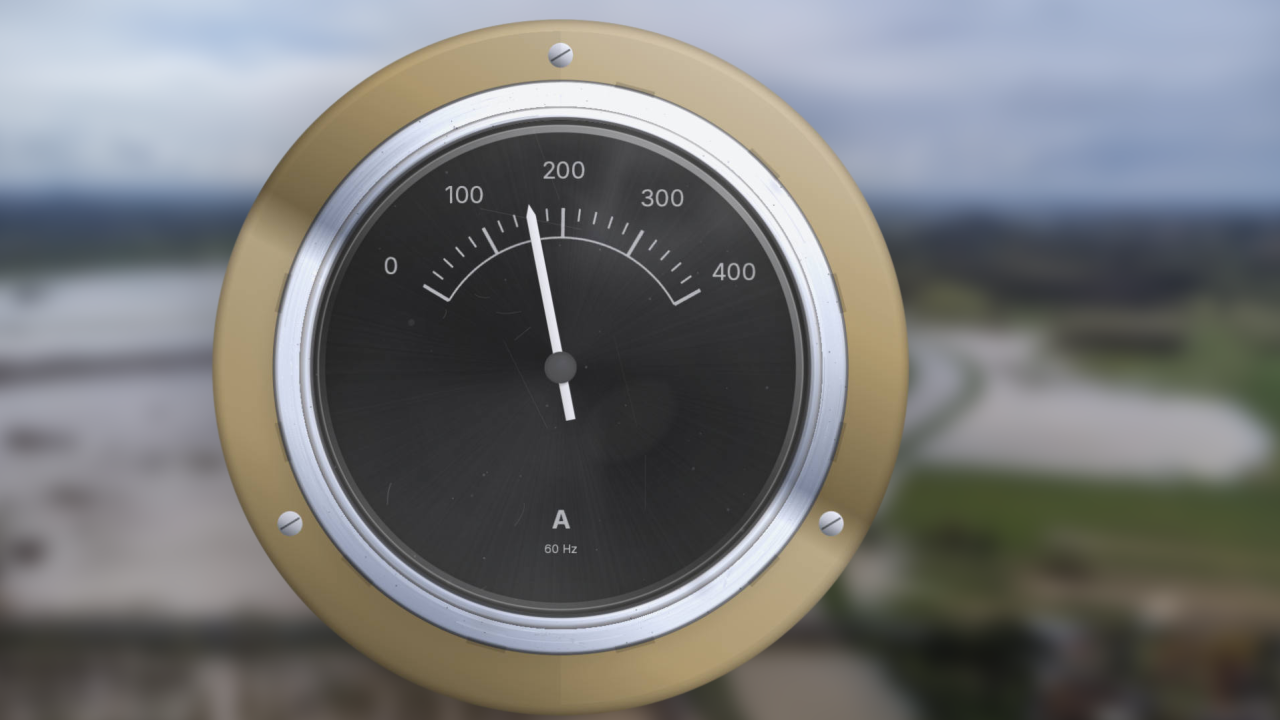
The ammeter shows A 160
